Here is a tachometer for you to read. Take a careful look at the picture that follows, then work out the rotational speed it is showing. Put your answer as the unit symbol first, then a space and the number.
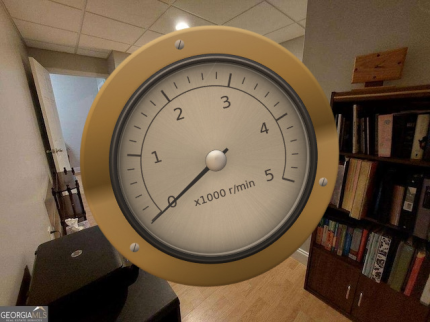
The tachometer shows rpm 0
